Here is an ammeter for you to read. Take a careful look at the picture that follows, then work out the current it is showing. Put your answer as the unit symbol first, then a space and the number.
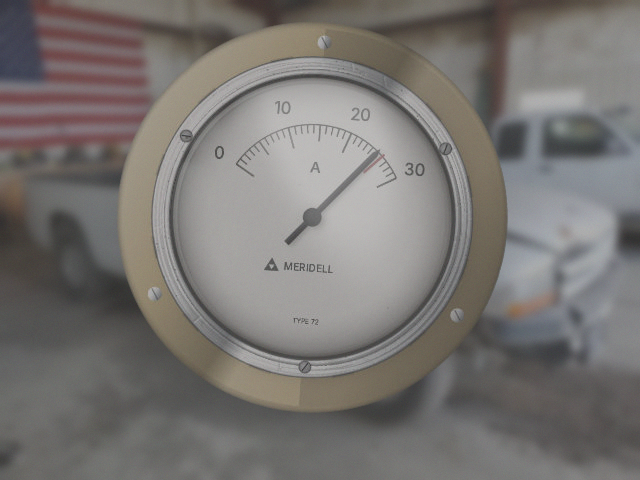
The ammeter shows A 25
